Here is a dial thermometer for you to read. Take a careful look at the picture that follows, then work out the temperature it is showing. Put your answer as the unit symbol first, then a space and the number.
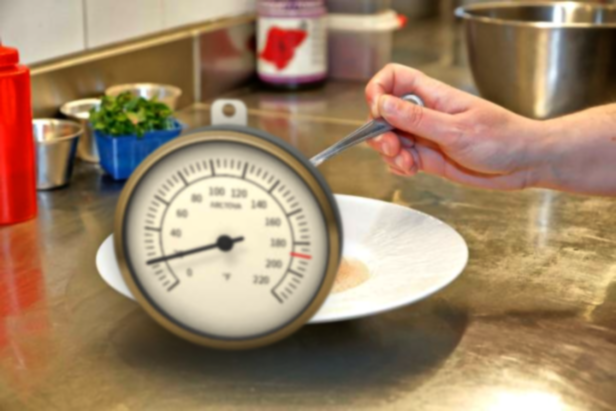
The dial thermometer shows °F 20
